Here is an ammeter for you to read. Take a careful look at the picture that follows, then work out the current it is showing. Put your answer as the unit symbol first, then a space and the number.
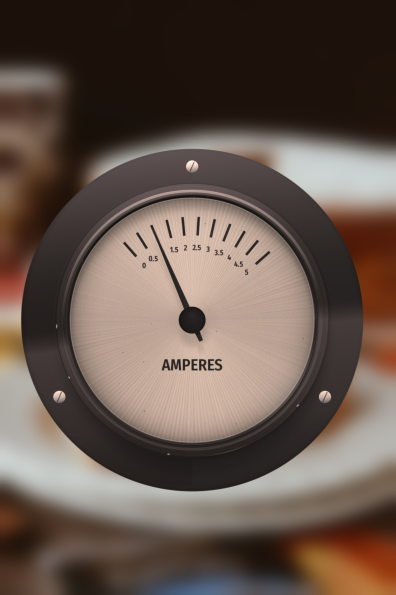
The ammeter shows A 1
